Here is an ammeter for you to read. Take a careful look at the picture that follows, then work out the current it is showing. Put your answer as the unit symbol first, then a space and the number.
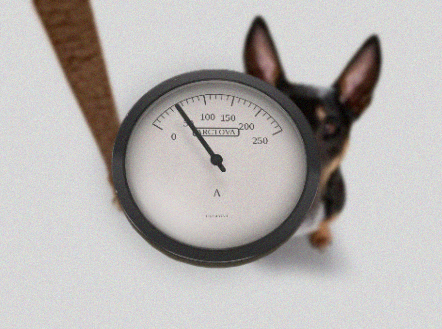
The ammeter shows A 50
